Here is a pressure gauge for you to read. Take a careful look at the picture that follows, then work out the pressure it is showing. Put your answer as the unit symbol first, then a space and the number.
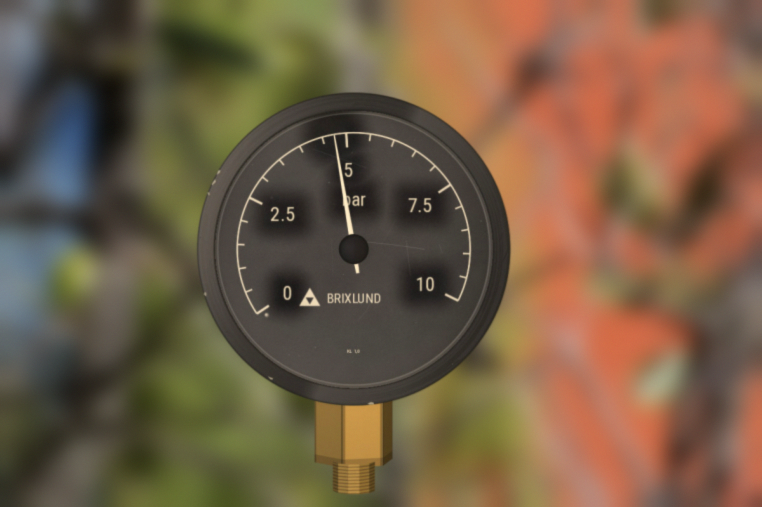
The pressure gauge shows bar 4.75
